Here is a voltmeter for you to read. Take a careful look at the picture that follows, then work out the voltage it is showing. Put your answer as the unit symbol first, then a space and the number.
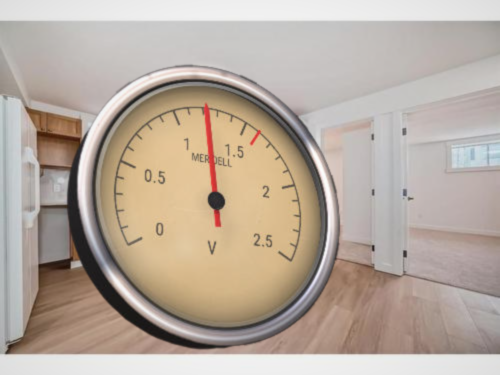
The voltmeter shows V 1.2
